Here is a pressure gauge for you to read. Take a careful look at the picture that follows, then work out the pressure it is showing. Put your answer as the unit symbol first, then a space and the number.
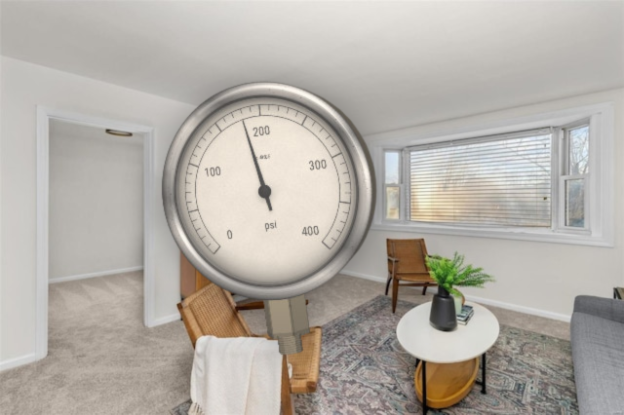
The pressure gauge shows psi 180
